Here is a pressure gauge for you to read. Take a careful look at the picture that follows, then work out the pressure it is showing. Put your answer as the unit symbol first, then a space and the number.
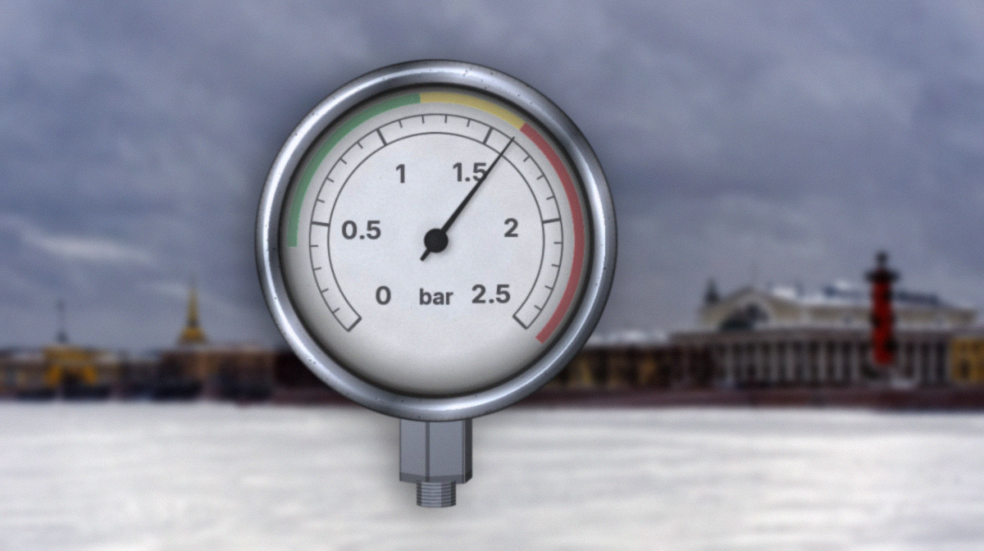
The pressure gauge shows bar 1.6
